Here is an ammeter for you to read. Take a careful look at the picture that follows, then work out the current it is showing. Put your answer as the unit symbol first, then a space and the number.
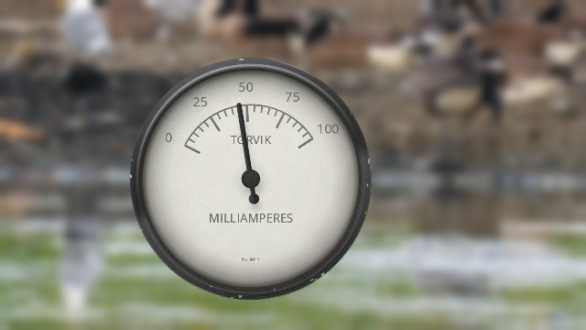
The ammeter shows mA 45
